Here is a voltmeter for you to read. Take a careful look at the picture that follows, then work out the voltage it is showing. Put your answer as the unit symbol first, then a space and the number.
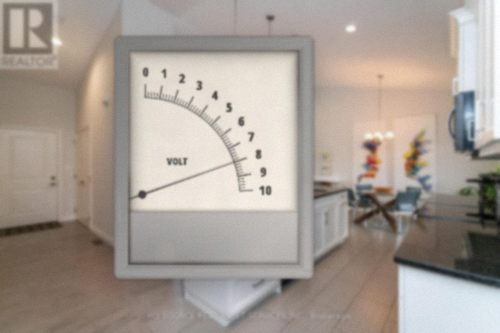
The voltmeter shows V 8
